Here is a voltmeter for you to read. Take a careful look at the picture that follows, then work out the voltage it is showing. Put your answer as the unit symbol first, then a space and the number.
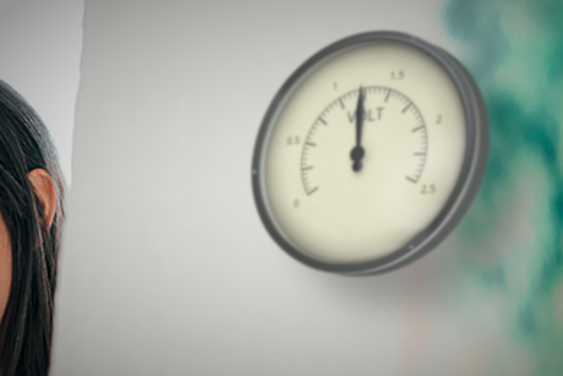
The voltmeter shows V 1.25
